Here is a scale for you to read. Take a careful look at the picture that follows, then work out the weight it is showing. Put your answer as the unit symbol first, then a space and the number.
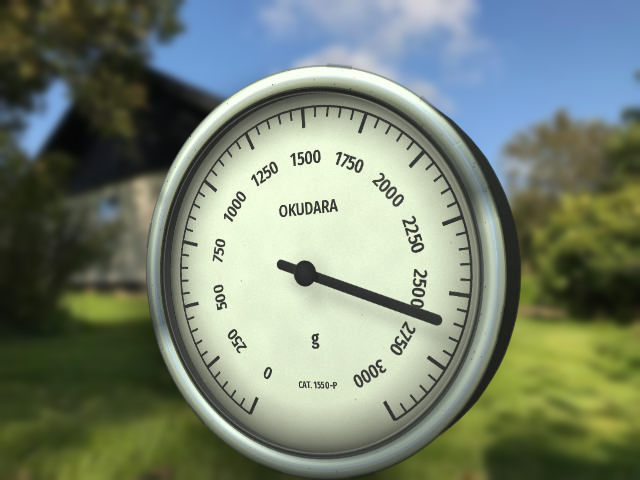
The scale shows g 2600
